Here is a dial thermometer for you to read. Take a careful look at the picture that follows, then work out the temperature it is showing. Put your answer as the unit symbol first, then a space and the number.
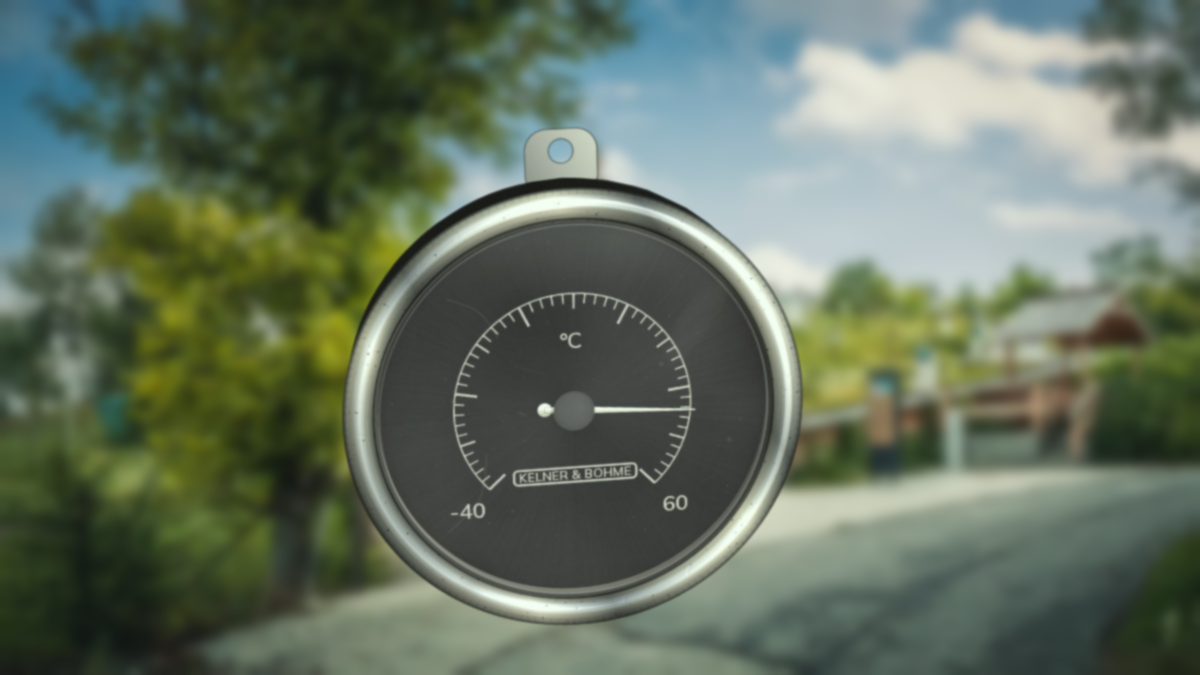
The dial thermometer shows °C 44
